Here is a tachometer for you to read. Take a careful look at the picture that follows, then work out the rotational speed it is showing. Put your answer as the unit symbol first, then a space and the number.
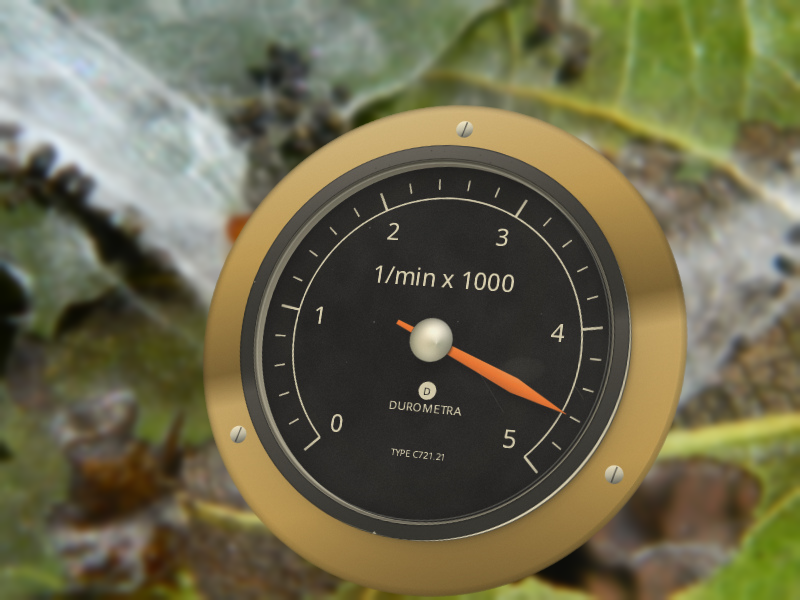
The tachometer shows rpm 4600
